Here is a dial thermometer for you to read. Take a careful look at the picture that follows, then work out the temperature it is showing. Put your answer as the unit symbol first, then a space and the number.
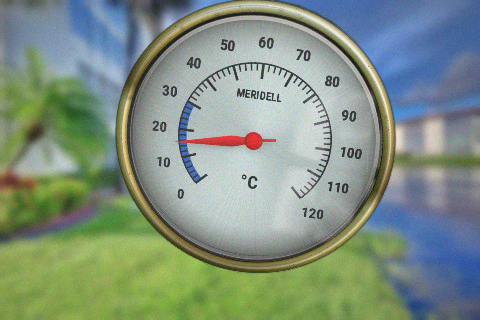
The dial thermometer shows °C 16
